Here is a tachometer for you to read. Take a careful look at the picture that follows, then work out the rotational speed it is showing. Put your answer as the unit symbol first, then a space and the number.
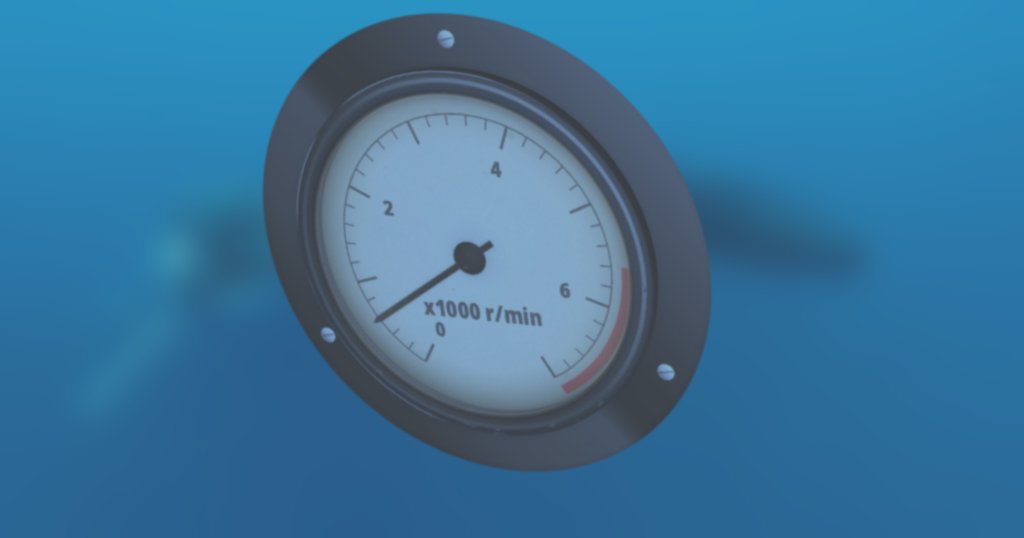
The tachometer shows rpm 600
